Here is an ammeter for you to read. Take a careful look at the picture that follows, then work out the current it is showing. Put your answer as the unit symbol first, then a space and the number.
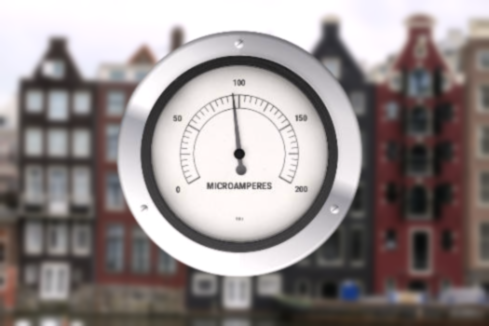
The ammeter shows µA 95
